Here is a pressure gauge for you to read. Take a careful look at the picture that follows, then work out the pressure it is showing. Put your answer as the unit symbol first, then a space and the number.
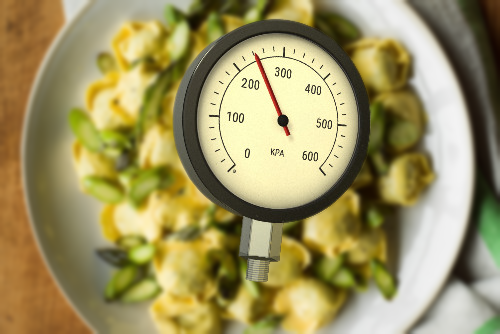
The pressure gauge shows kPa 240
